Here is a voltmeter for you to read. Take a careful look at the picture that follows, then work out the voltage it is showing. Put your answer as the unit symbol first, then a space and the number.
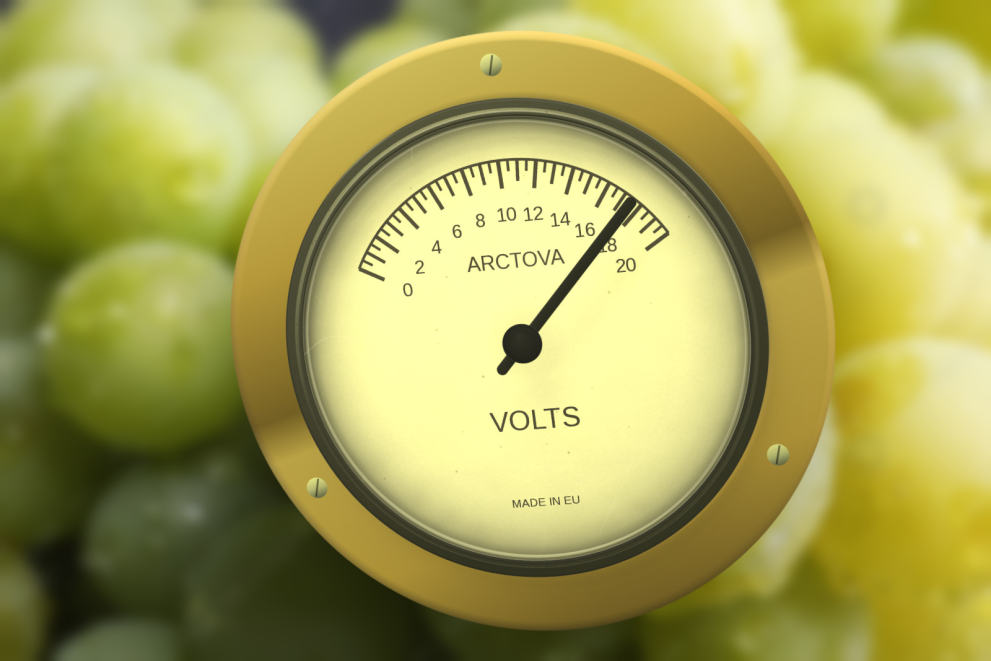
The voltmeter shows V 17.5
